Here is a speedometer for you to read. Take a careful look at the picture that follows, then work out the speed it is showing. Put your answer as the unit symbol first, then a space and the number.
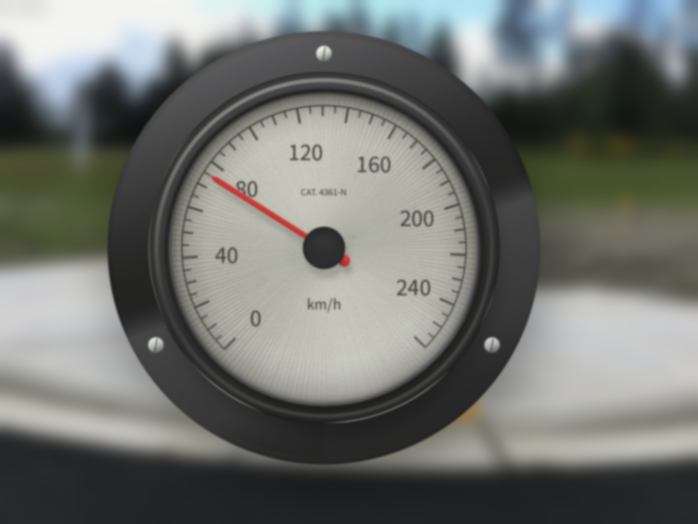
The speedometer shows km/h 75
